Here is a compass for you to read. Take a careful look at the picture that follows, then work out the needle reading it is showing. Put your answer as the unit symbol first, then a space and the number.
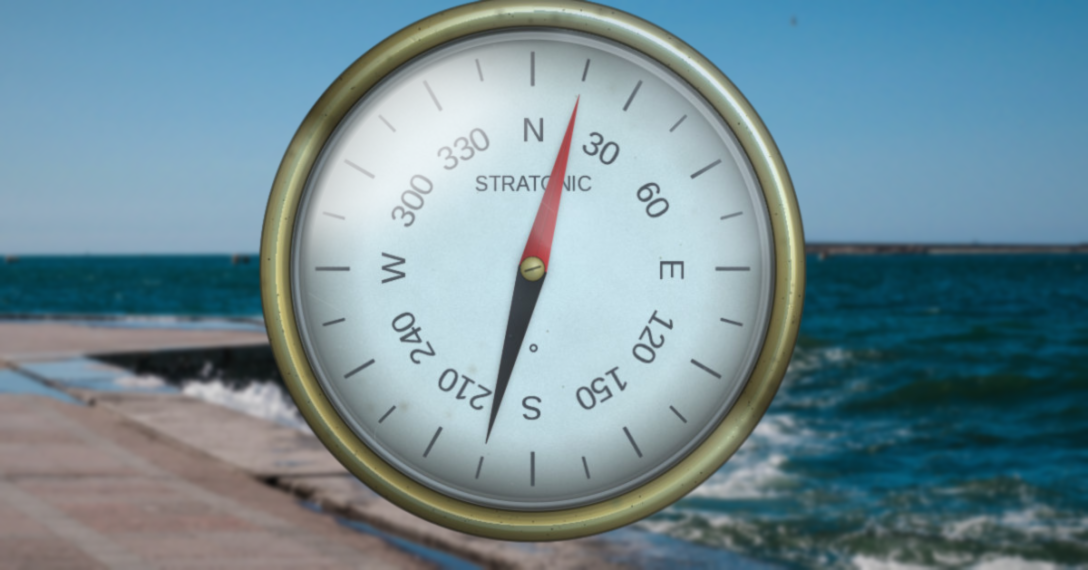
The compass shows ° 15
